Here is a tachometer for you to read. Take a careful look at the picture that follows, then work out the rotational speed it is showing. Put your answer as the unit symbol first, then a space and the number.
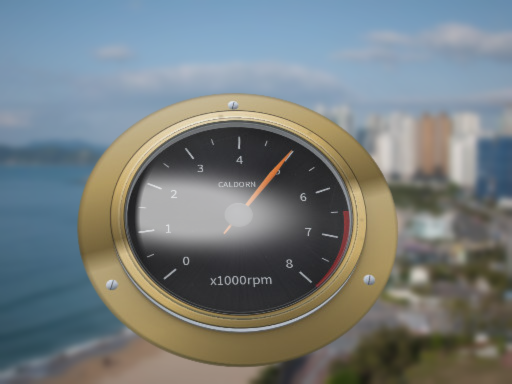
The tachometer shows rpm 5000
